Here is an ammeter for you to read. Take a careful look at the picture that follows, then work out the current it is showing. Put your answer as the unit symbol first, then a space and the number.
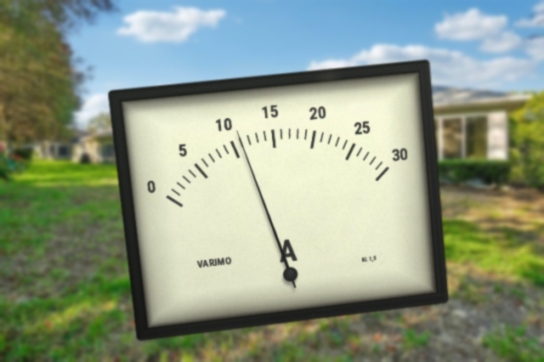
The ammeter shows A 11
